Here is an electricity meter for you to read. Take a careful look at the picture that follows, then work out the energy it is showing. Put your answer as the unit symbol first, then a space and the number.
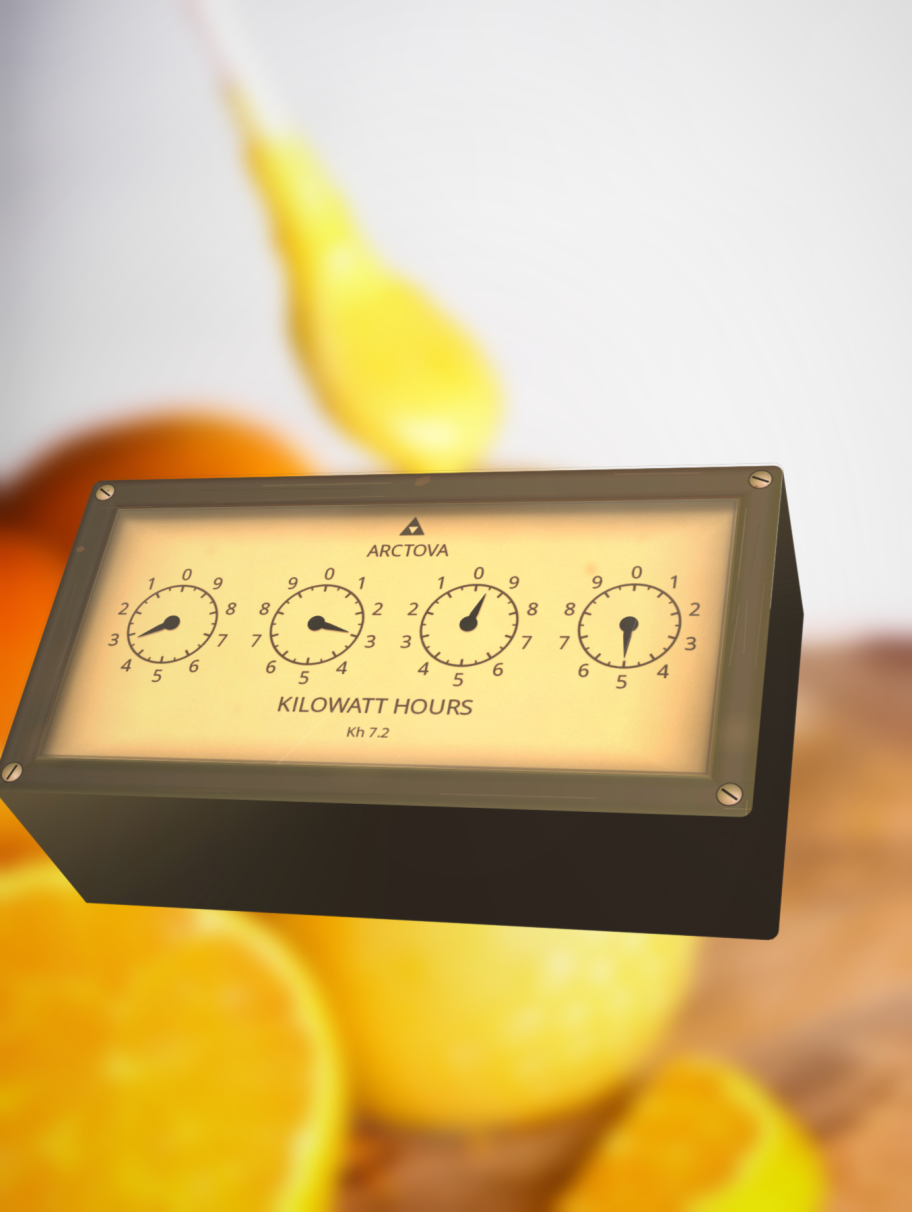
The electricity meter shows kWh 3295
